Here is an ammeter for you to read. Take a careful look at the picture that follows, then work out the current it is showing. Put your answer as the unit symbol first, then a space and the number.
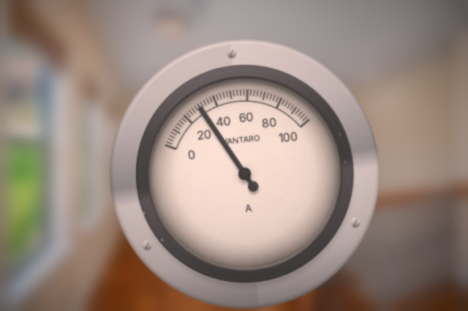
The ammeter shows A 30
